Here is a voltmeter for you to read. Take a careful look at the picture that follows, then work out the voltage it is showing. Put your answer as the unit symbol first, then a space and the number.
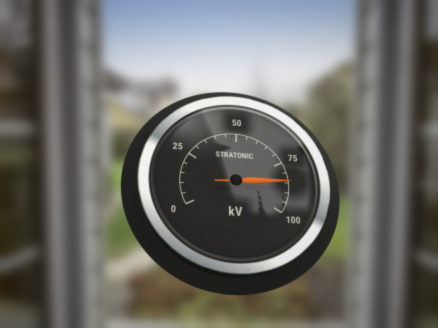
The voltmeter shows kV 85
